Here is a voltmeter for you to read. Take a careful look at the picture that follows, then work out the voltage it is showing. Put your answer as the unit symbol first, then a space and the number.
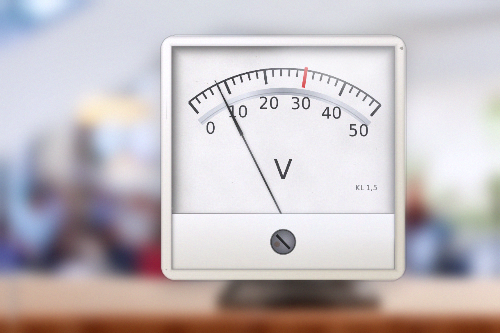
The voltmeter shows V 8
